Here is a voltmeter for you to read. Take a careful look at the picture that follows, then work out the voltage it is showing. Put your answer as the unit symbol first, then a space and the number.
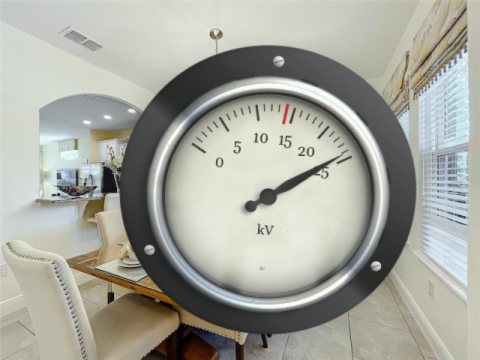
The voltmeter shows kV 24
